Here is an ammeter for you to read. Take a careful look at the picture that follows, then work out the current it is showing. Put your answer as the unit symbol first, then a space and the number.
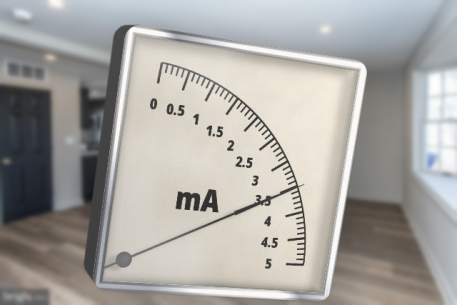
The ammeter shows mA 3.5
